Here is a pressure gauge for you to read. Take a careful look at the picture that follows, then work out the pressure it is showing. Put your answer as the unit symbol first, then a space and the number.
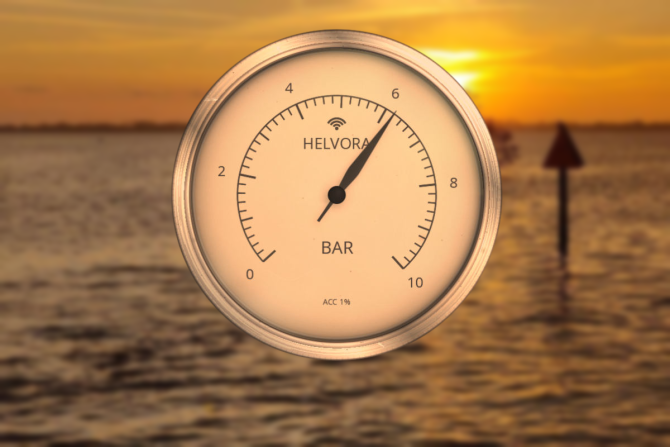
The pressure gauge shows bar 6.2
